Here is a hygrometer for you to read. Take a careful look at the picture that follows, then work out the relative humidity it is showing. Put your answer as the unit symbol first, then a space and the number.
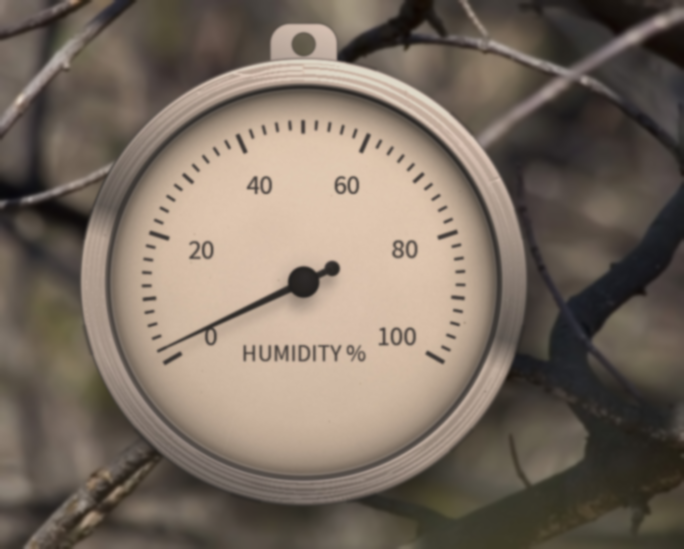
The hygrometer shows % 2
